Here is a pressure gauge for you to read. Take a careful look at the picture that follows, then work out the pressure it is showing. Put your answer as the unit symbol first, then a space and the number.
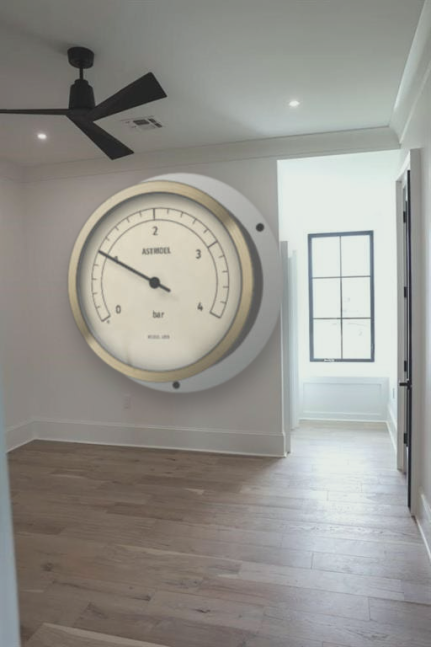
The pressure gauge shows bar 1
